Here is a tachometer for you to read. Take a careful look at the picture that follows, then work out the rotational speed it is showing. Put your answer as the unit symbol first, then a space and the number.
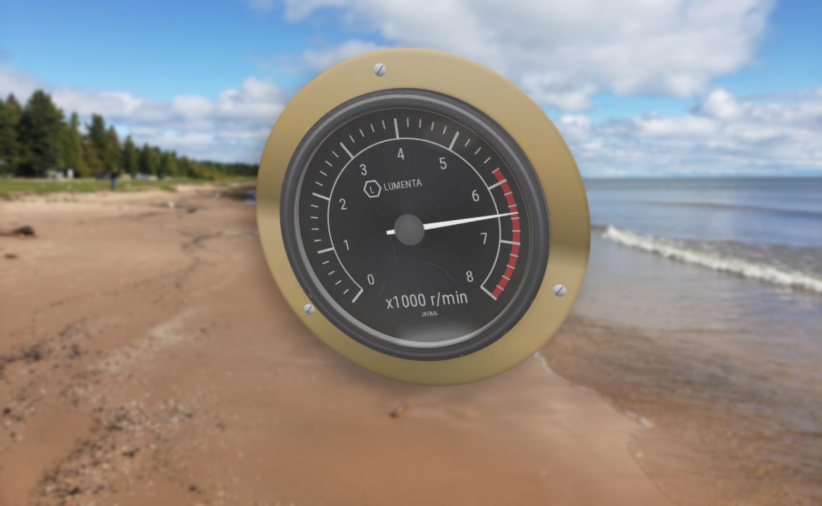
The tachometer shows rpm 6500
